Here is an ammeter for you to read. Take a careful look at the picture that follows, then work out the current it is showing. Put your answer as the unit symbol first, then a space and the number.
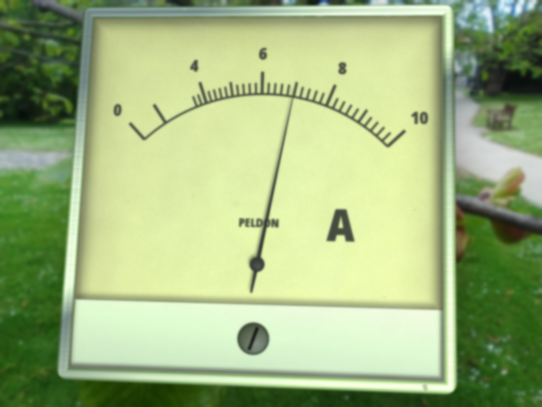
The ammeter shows A 7
